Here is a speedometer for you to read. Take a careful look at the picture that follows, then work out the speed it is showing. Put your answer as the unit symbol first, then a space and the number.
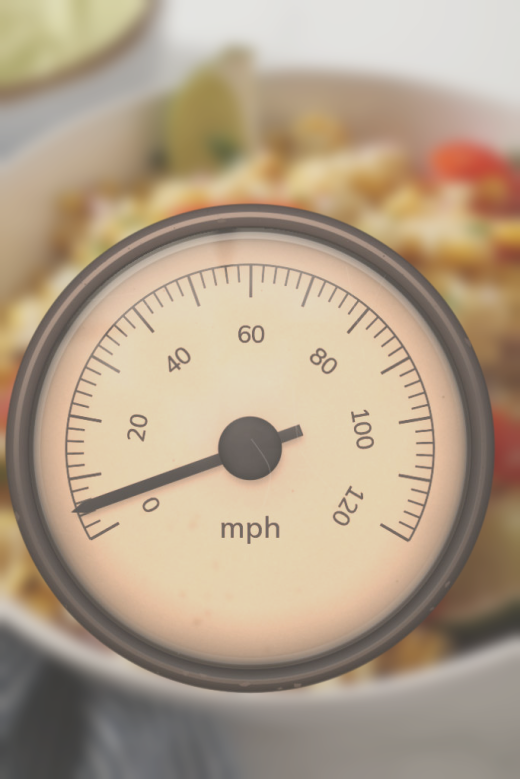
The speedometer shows mph 5
